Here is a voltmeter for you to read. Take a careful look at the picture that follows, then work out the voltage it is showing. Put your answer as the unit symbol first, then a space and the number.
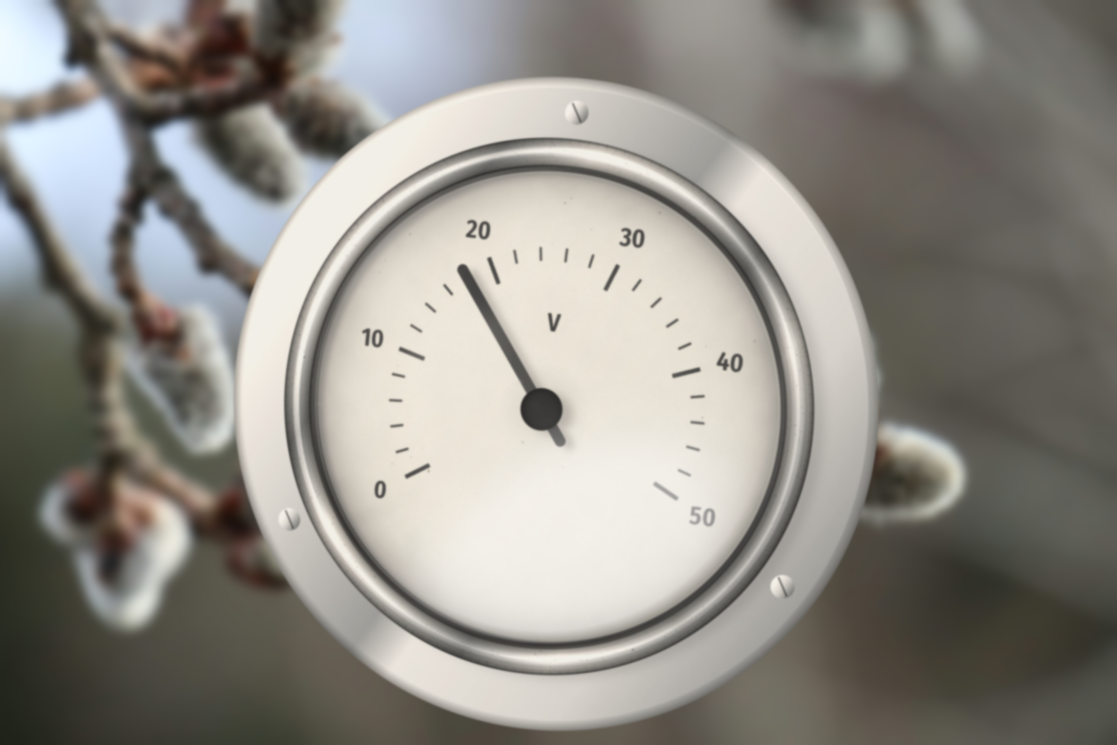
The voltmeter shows V 18
